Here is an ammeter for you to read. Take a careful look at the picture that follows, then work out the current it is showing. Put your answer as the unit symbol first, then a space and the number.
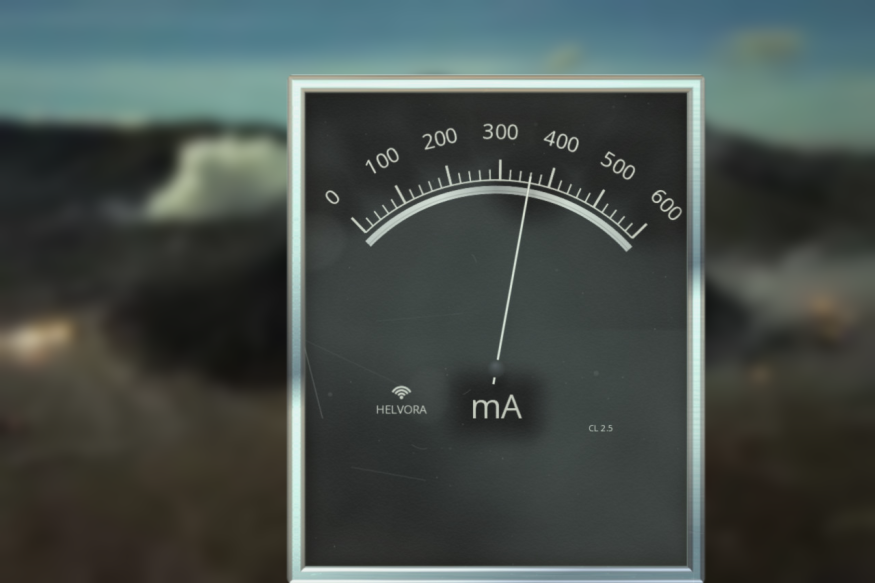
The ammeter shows mA 360
